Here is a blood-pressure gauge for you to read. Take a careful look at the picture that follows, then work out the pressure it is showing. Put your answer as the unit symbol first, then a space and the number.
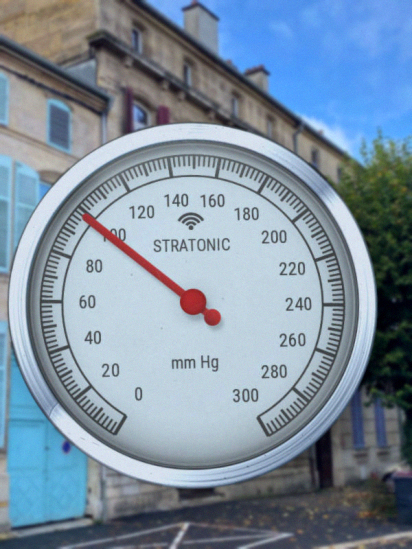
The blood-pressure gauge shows mmHg 98
